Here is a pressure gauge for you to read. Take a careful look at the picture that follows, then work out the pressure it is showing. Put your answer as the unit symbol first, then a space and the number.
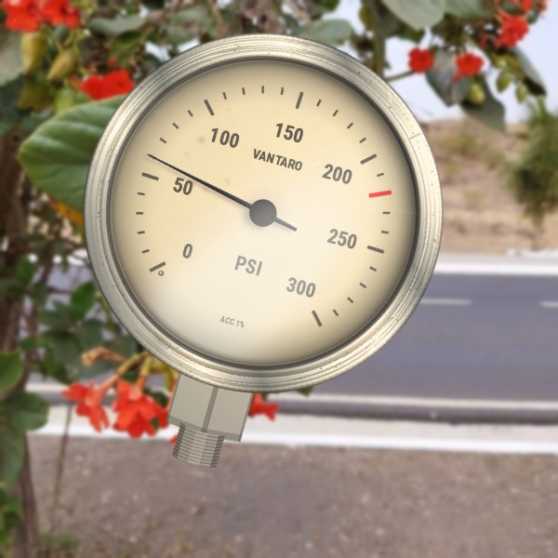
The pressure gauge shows psi 60
